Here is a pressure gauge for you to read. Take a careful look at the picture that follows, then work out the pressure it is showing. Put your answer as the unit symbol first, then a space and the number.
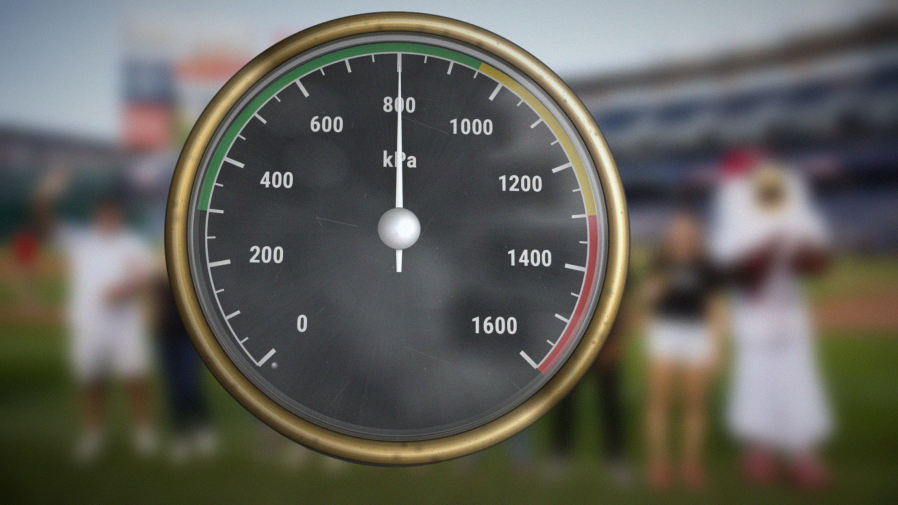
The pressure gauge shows kPa 800
